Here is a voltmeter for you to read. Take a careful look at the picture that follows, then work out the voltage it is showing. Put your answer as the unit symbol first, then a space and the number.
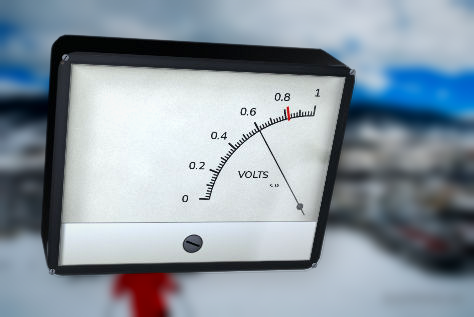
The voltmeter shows V 0.6
